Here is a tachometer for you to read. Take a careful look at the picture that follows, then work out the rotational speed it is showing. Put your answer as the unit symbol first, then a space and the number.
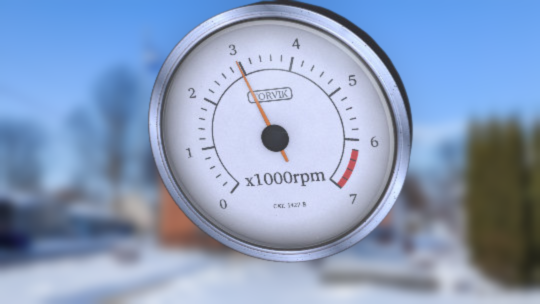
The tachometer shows rpm 3000
